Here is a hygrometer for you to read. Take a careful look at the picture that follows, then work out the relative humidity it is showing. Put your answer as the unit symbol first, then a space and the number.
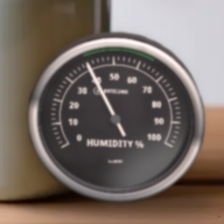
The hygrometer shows % 40
